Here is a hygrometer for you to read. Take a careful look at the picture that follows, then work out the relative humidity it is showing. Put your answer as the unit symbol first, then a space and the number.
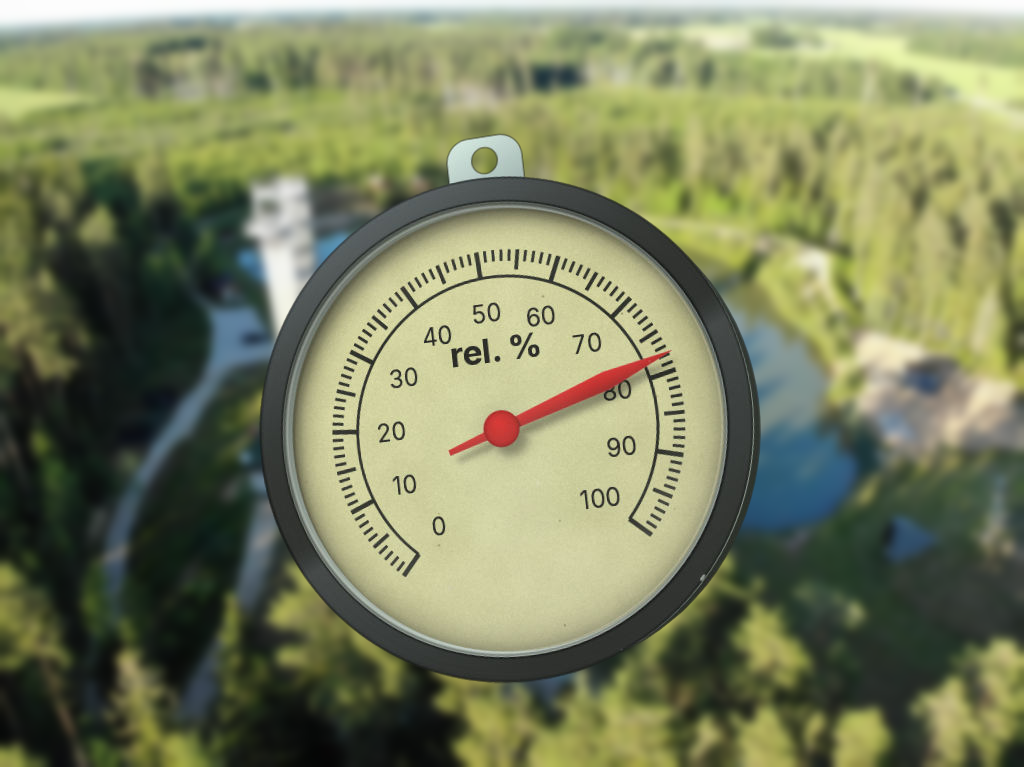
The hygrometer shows % 78
